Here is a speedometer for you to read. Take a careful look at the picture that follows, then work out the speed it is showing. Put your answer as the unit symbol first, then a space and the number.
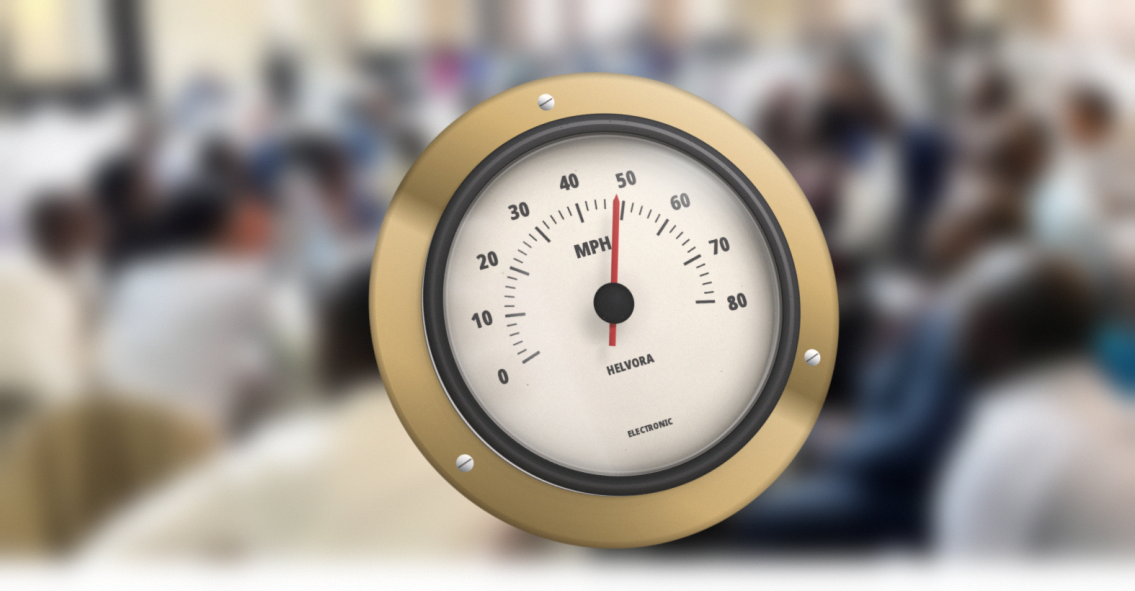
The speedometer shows mph 48
